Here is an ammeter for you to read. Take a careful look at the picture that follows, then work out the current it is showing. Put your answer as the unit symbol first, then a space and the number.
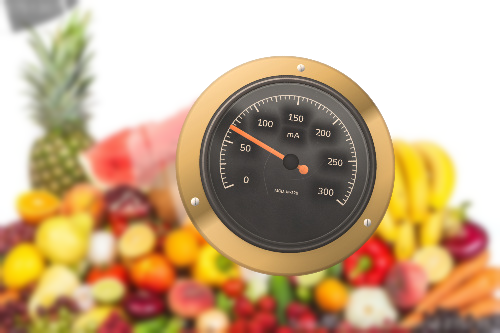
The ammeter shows mA 65
